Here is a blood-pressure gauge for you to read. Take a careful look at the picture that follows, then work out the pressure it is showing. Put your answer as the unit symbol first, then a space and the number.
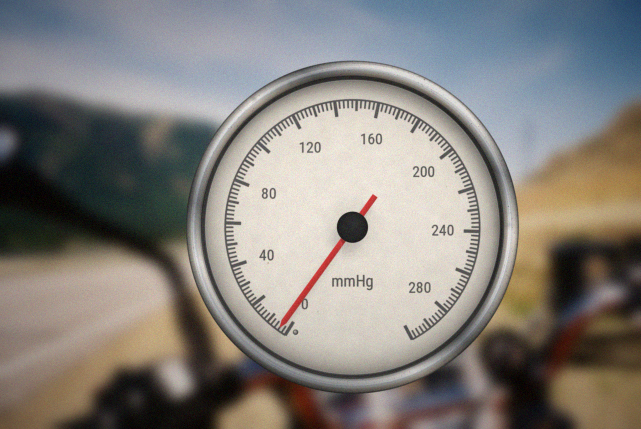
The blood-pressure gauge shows mmHg 4
